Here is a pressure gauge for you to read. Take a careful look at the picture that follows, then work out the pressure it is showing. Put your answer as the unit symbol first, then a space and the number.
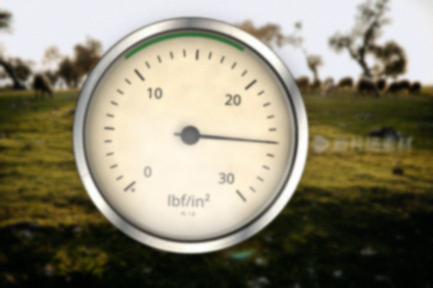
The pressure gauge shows psi 25
